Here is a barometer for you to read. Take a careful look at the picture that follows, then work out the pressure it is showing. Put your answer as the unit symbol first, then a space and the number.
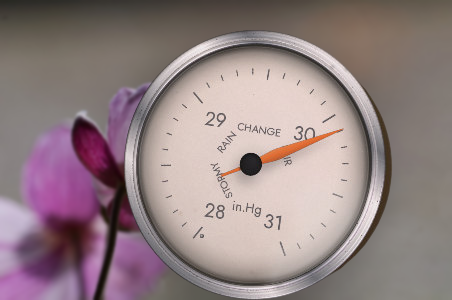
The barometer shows inHg 30.1
